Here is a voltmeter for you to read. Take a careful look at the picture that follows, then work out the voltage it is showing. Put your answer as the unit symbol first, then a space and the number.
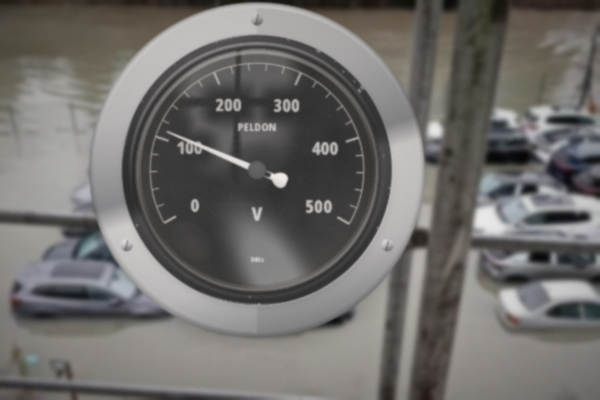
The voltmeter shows V 110
